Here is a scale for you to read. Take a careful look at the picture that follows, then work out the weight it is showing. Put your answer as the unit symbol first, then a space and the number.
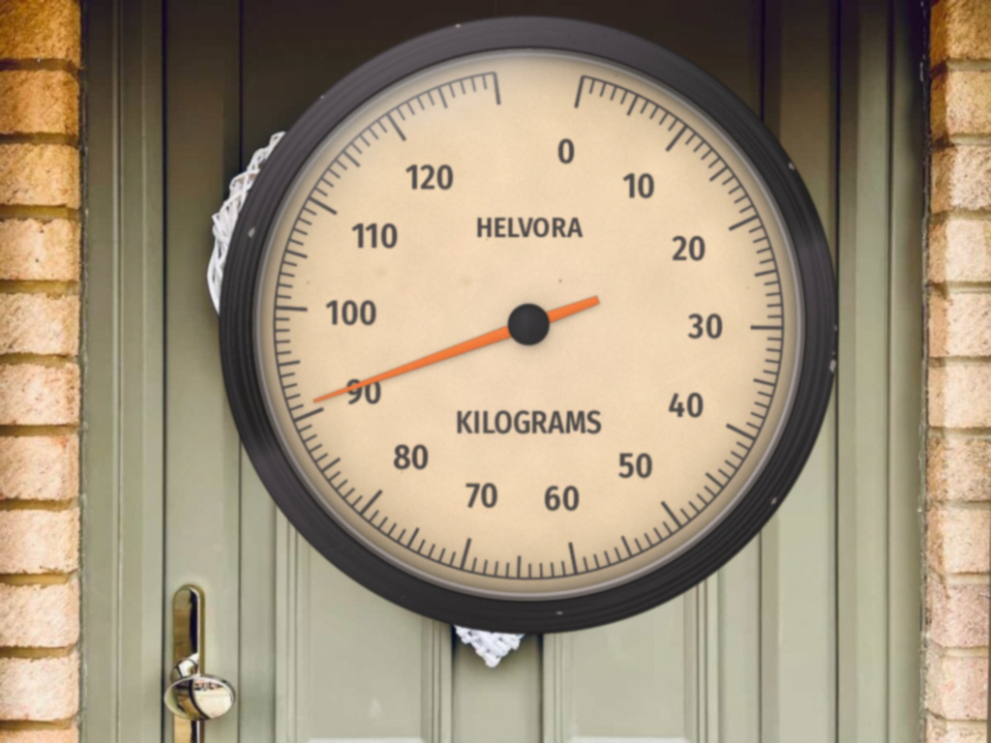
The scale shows kg 91
